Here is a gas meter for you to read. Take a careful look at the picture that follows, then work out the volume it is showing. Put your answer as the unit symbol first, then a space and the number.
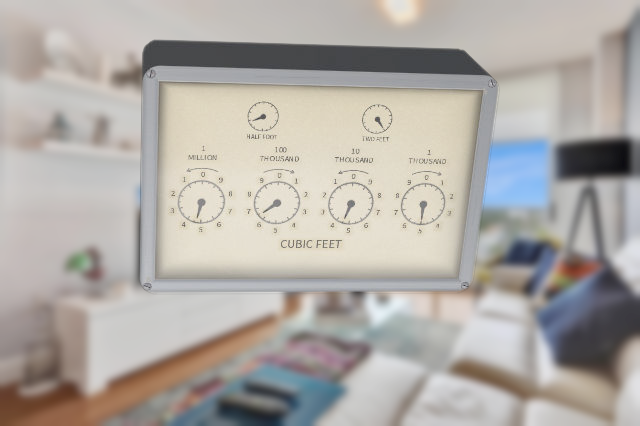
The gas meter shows ft³ 464500
